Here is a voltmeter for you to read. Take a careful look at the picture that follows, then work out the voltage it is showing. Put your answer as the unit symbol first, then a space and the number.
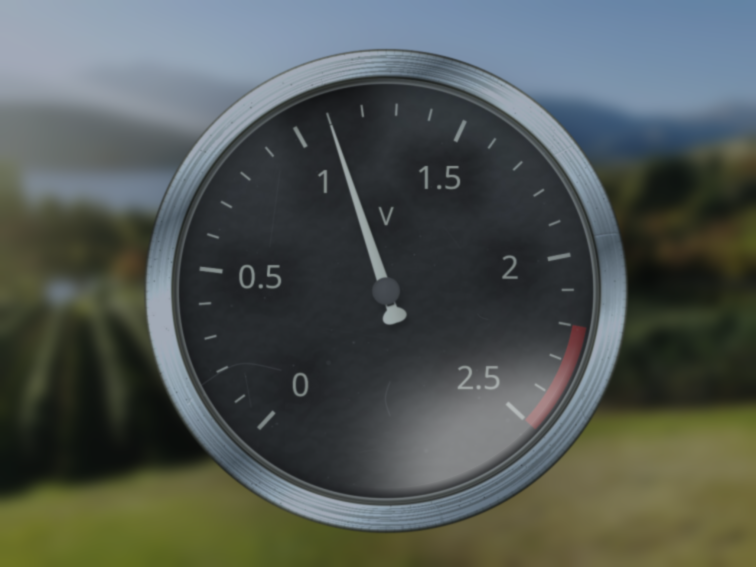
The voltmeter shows V 1.1
